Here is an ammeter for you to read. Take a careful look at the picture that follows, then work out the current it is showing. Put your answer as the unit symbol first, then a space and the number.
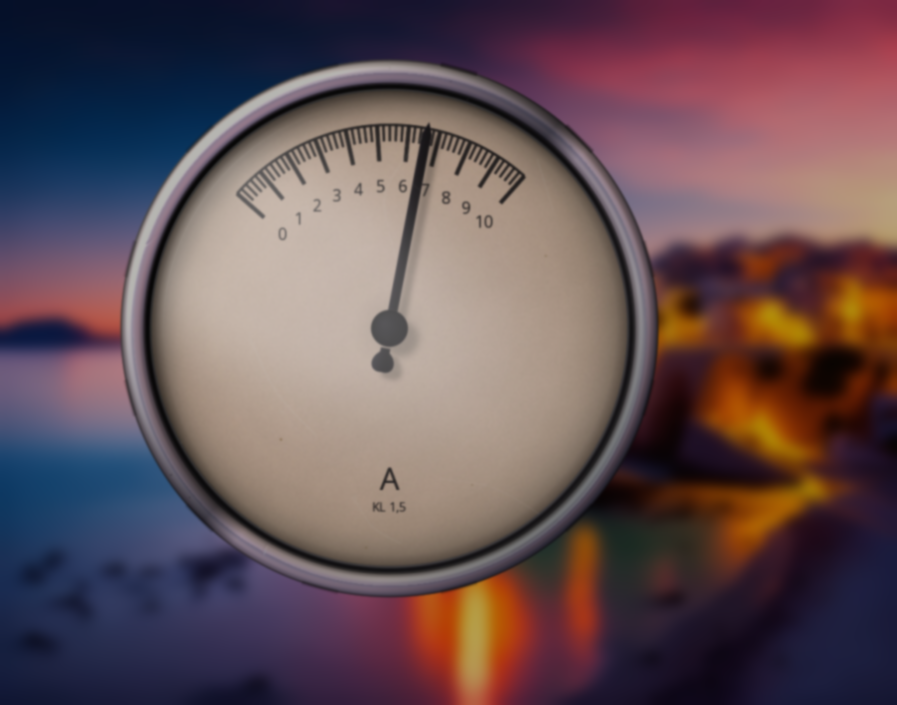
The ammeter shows A 6.6
